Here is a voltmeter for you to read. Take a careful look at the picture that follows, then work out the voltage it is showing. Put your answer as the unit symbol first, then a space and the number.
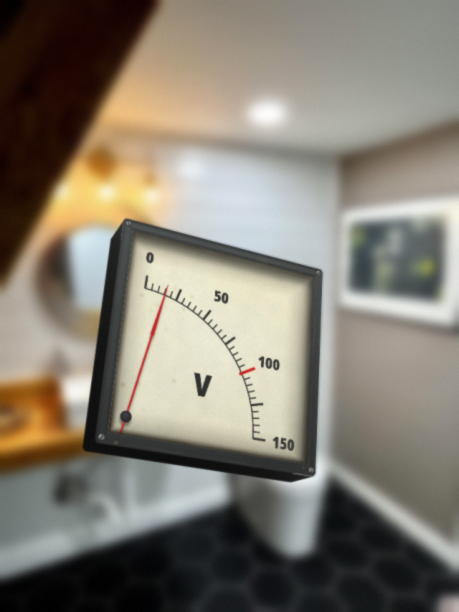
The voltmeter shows V 15
